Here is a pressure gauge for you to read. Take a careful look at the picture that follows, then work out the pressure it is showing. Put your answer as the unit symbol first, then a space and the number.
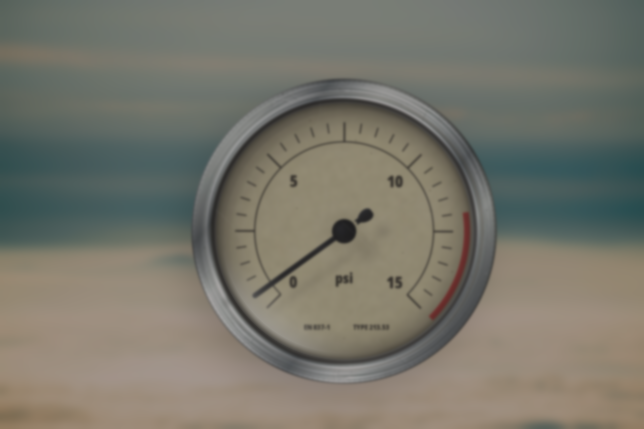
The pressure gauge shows psi 0.5
